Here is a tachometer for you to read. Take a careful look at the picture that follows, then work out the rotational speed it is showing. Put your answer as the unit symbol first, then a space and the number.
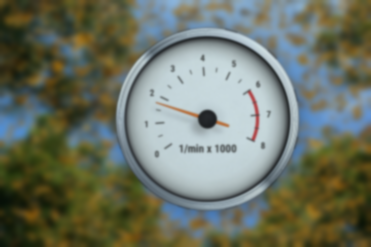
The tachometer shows rpm 1750
